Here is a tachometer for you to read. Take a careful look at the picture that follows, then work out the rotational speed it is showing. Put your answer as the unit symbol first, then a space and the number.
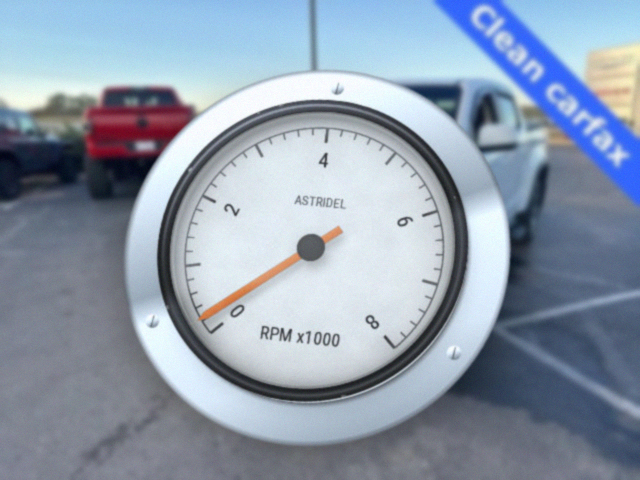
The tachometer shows rpm 200
